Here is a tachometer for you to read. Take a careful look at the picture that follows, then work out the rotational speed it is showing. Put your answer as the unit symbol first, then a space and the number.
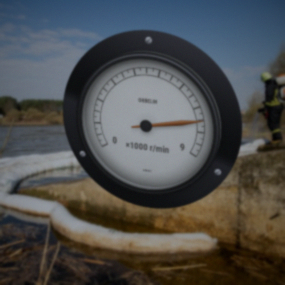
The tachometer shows rpm 7500
